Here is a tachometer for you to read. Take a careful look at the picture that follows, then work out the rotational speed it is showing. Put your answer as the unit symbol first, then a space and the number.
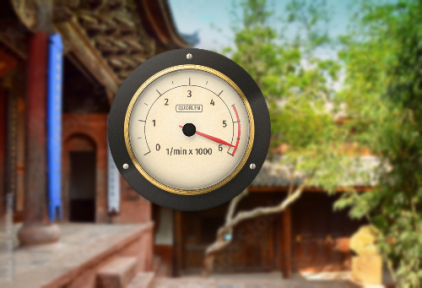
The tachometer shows rpm 5750
